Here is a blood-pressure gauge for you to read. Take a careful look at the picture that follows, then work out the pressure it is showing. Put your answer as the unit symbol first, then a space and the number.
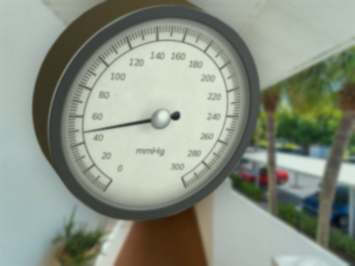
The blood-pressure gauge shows mmHg 50
